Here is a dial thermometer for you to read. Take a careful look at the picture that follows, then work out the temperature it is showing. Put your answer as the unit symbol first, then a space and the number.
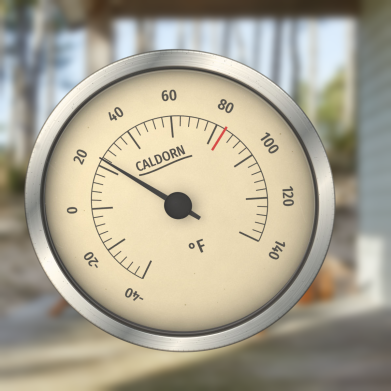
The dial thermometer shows °F 24
